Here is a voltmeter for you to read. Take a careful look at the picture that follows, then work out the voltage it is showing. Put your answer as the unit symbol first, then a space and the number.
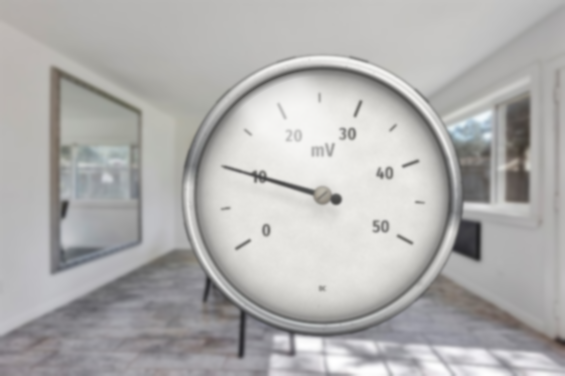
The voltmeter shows mV 10
